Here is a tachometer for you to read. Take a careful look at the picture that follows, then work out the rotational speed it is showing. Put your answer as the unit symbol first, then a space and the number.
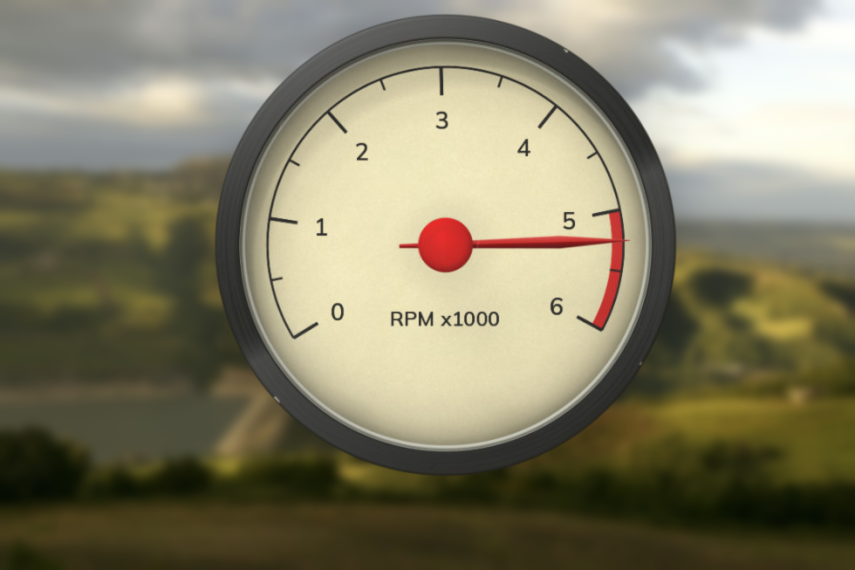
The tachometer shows rpm 5250
